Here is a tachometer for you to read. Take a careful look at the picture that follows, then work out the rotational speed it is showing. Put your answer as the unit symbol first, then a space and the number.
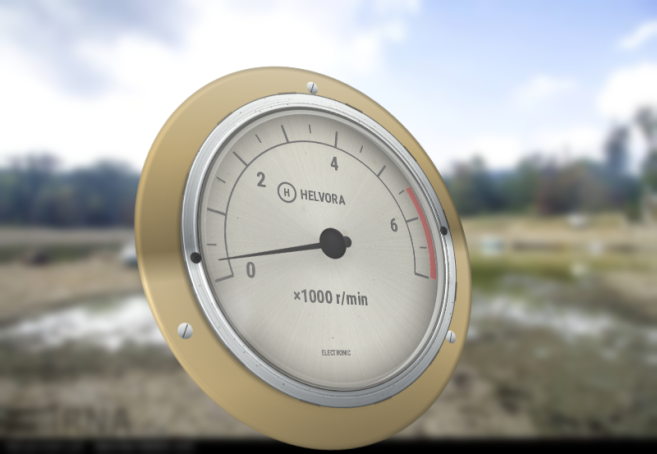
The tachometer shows rpm 250
